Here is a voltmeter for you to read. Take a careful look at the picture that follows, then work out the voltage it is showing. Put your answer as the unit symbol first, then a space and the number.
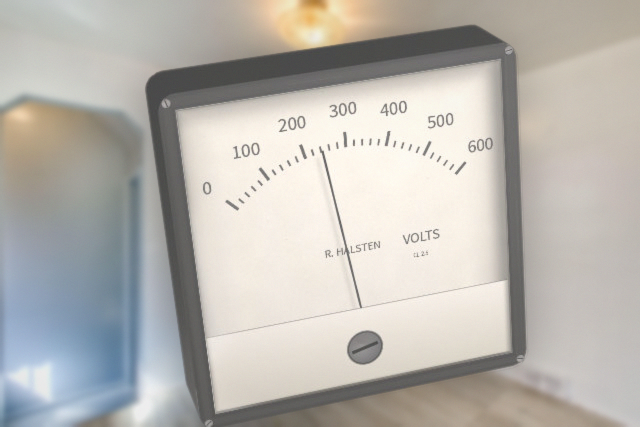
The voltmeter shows V 240
